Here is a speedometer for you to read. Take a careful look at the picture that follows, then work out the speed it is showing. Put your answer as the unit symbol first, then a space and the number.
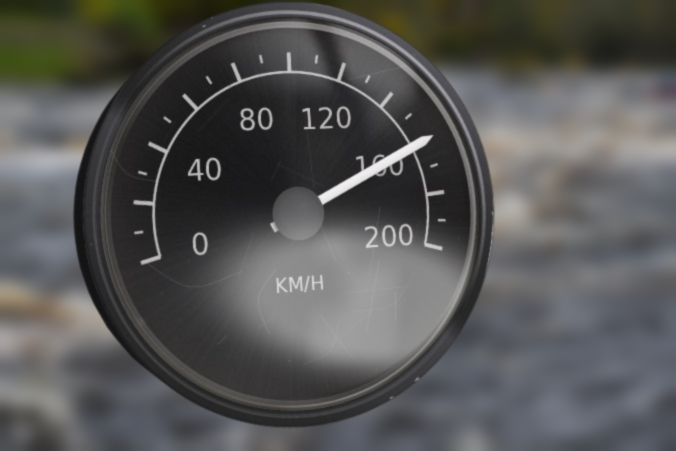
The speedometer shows km/h 160
